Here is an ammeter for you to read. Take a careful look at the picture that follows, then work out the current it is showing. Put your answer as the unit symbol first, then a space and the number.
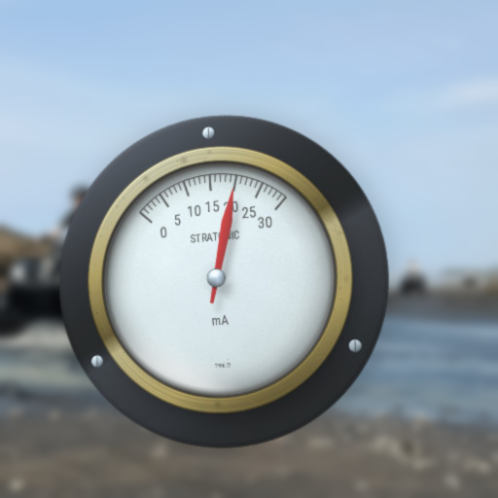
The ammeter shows mA 20
